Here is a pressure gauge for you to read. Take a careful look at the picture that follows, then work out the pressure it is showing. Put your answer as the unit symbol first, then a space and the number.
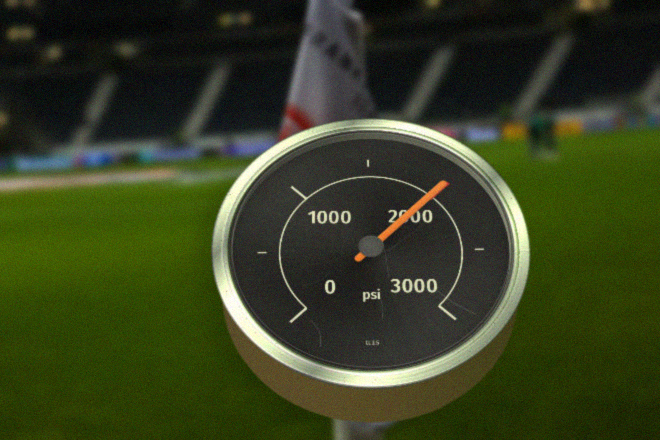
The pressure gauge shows psi 2000
